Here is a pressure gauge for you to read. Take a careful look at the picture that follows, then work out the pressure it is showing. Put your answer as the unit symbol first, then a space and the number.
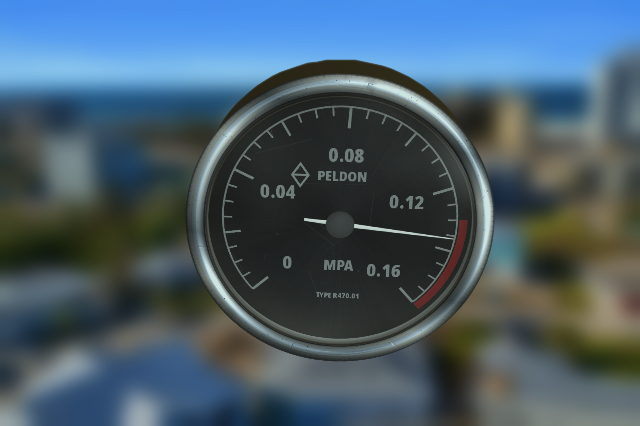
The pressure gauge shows MPa 0.135
